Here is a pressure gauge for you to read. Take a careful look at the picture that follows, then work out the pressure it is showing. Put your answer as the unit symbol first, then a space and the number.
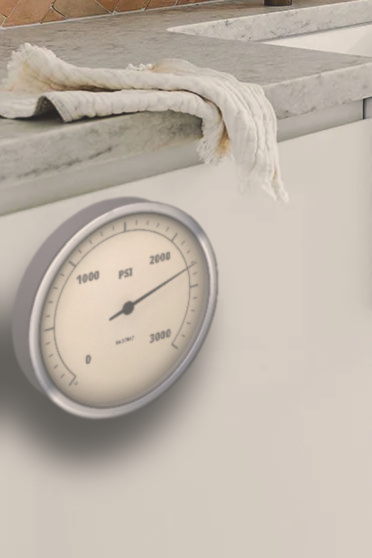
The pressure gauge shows psi 2300
